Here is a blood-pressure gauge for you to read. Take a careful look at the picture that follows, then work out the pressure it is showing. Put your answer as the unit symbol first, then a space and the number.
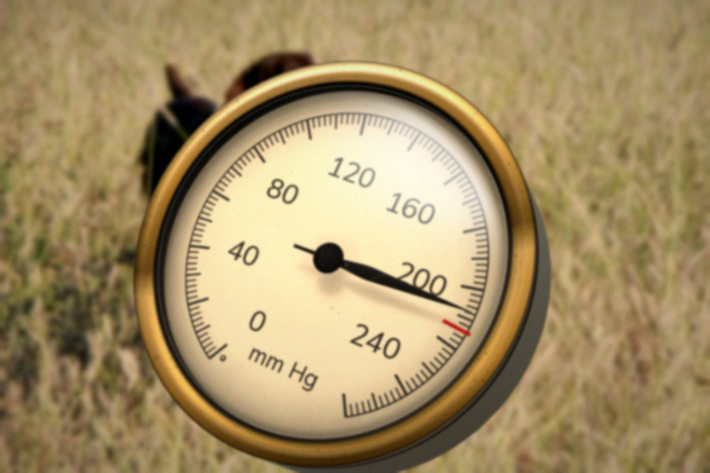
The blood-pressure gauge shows mmHg 208
